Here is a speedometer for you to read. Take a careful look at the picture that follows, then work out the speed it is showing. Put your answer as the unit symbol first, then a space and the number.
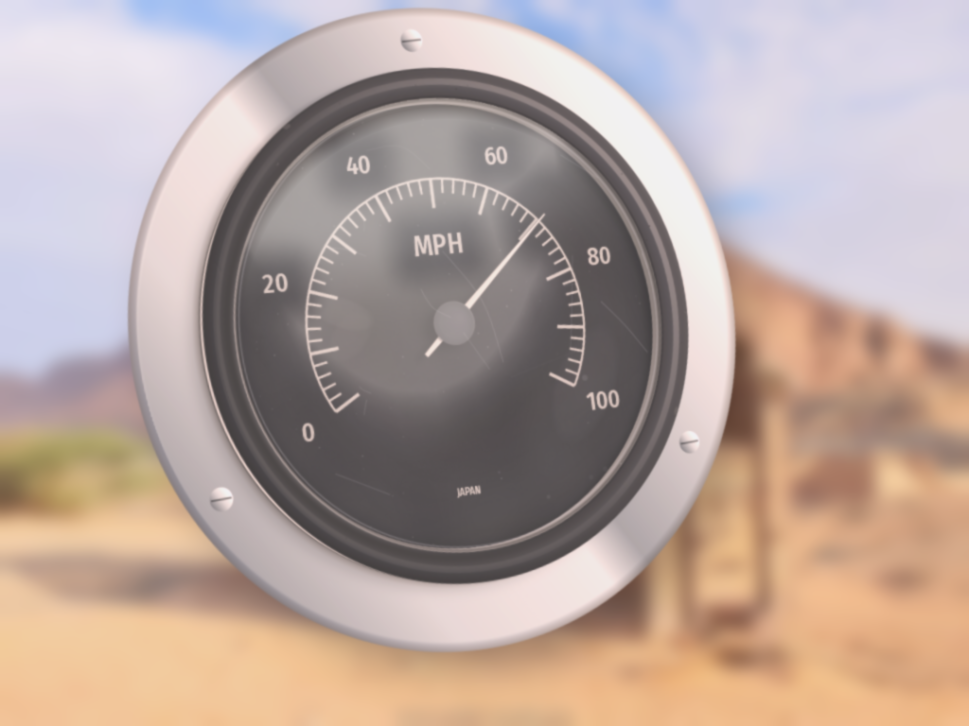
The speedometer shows mph 70
